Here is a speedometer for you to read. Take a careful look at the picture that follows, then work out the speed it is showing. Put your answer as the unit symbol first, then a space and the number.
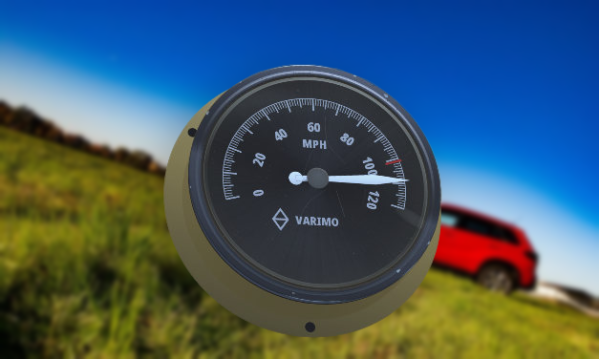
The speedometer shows mph 110
